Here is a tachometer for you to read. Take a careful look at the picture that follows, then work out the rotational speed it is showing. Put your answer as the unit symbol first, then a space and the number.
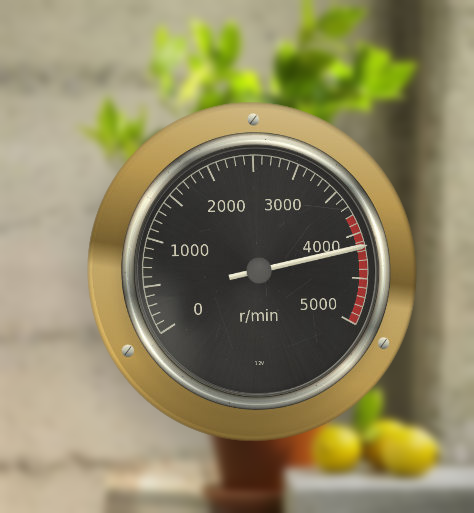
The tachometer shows rpm 4150
